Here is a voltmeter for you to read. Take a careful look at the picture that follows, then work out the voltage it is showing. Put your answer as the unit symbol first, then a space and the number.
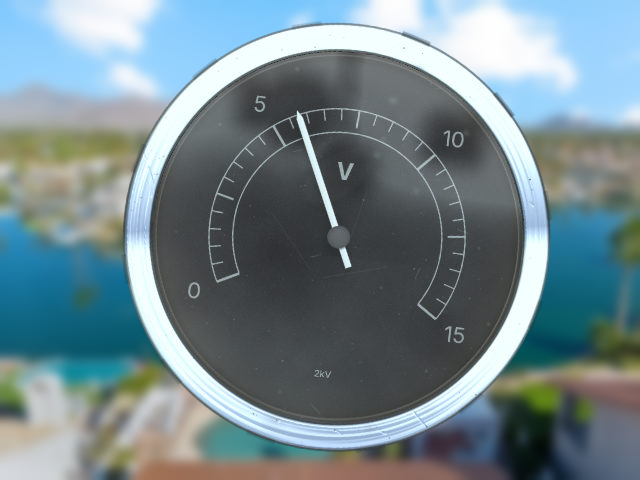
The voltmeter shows V 5.75
